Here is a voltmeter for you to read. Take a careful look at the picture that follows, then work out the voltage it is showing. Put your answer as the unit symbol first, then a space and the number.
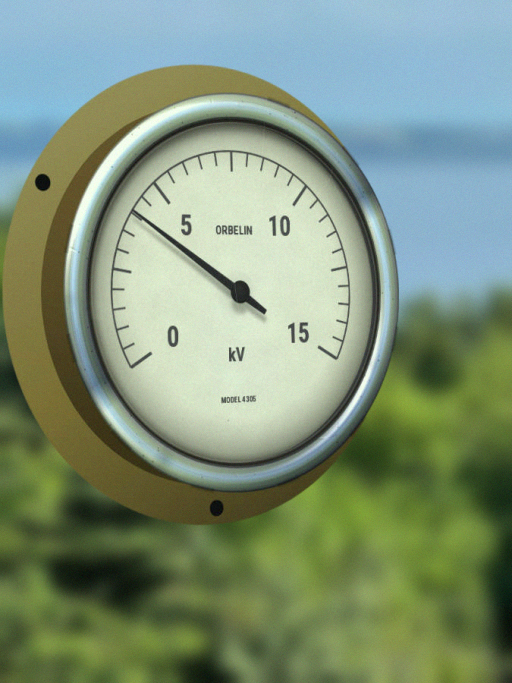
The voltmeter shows kV 4
